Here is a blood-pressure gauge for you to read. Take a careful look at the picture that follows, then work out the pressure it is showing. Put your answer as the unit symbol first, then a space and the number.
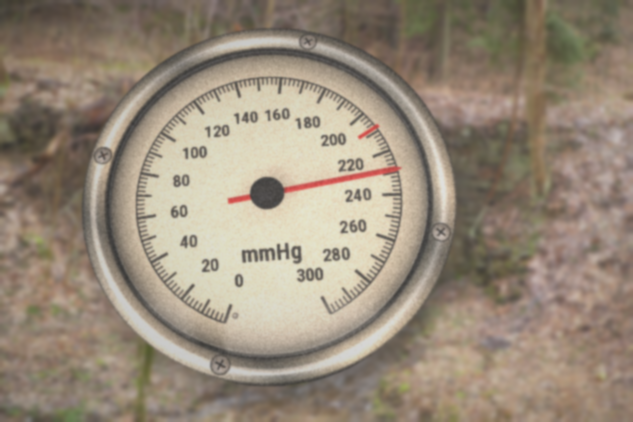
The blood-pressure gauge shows mmHg 230
